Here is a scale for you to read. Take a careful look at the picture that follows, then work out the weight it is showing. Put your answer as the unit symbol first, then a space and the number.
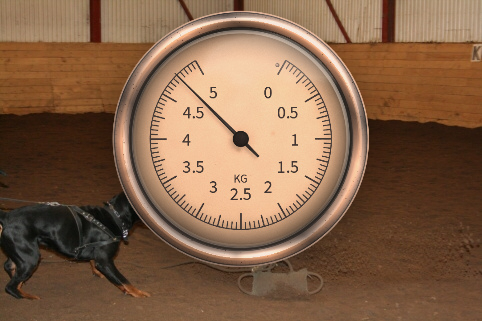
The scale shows kg 4.75
